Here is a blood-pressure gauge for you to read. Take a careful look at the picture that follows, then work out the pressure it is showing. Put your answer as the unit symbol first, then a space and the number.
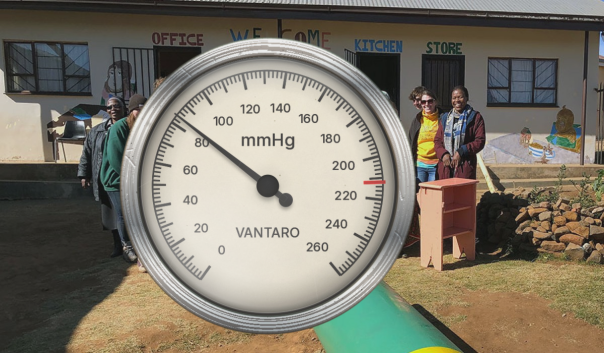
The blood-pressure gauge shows mmHg 84
